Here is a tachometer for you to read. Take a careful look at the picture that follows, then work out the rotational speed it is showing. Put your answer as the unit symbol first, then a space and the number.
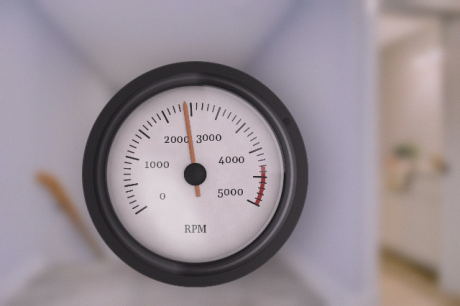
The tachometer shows rpm 2400
